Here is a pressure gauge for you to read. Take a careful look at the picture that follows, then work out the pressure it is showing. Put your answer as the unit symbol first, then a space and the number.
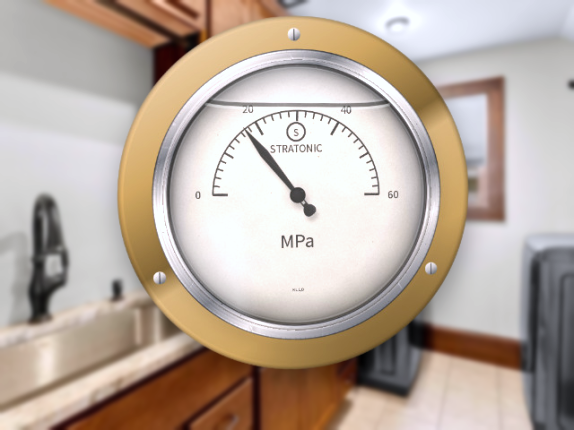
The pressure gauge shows MPa 17
